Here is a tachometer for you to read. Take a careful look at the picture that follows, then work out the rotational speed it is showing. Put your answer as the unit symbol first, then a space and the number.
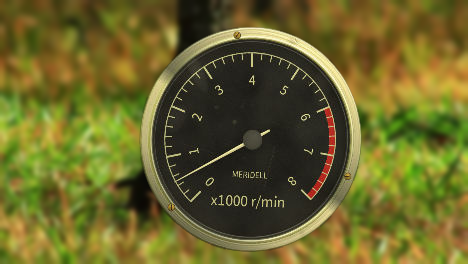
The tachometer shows rpm 500
